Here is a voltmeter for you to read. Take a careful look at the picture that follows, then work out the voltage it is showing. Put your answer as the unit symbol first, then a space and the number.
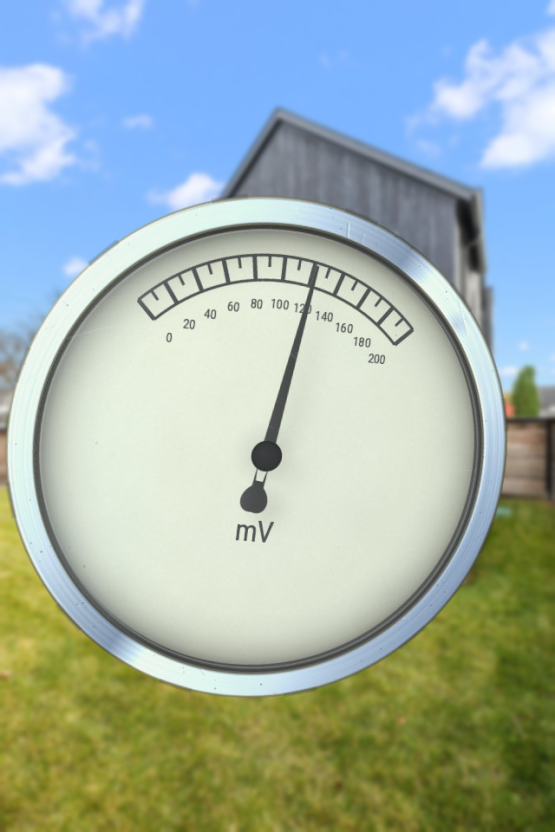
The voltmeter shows mV 120
